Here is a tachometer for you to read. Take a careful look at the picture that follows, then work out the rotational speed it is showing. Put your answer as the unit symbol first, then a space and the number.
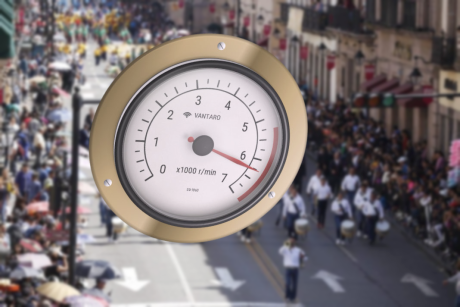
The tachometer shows rpm 6250
